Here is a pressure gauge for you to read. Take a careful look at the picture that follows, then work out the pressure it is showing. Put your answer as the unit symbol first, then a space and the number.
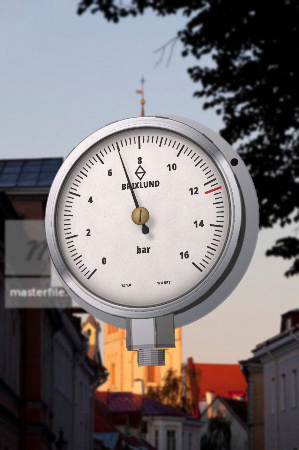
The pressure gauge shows bar 7
